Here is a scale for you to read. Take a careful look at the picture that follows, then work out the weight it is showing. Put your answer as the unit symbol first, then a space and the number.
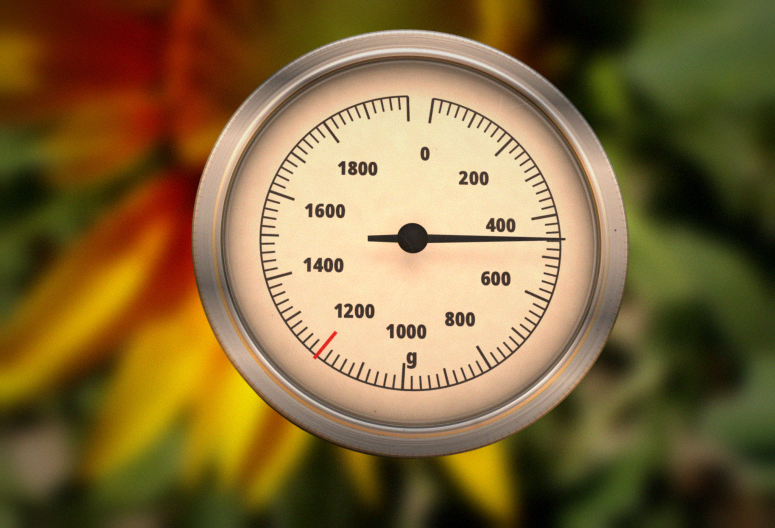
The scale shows g 460
